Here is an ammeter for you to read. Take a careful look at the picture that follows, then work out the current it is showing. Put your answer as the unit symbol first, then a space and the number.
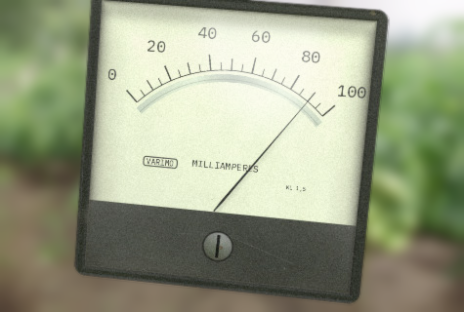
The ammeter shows mA 90
